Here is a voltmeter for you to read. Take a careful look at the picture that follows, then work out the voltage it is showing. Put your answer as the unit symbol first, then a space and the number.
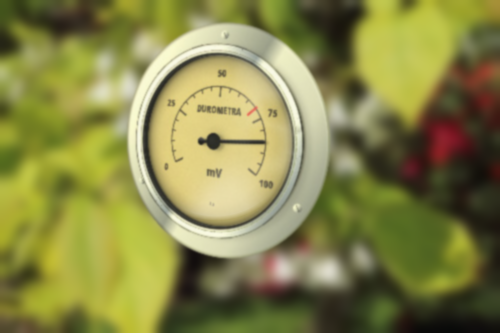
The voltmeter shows mV 85
